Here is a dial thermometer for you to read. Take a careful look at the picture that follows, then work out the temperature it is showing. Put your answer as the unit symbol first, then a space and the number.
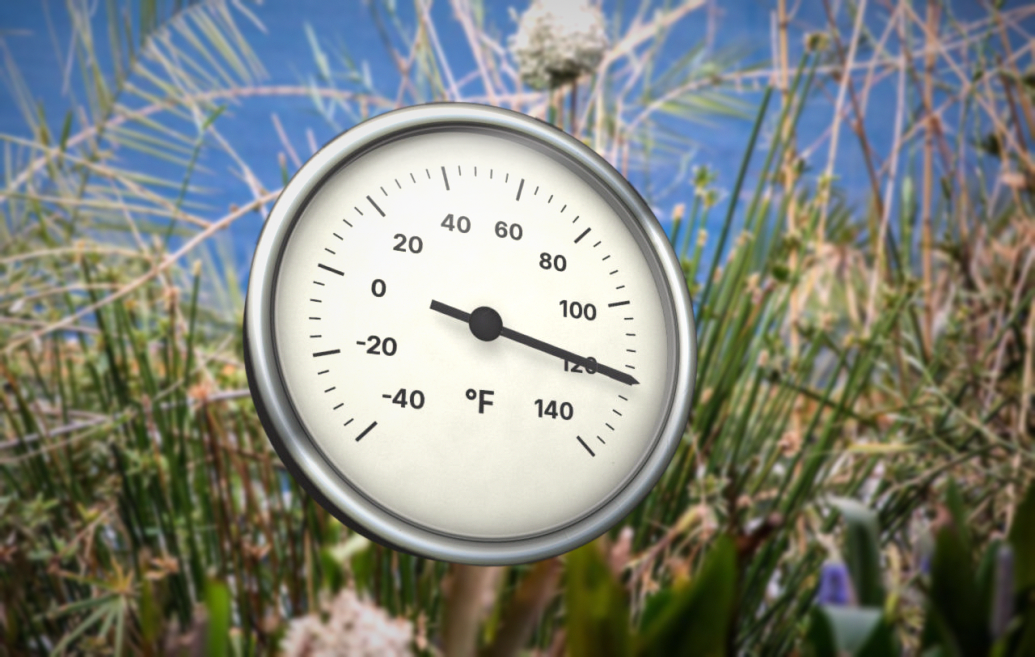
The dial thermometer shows °F 120
